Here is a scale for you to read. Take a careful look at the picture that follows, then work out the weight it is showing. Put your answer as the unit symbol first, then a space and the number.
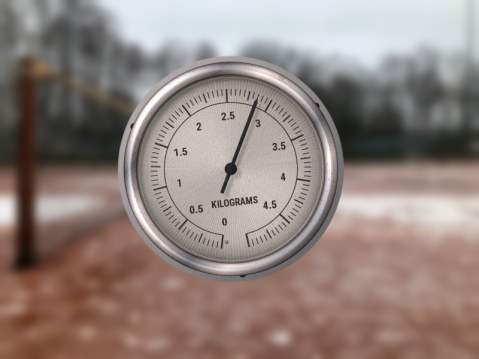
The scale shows kg 2.85
